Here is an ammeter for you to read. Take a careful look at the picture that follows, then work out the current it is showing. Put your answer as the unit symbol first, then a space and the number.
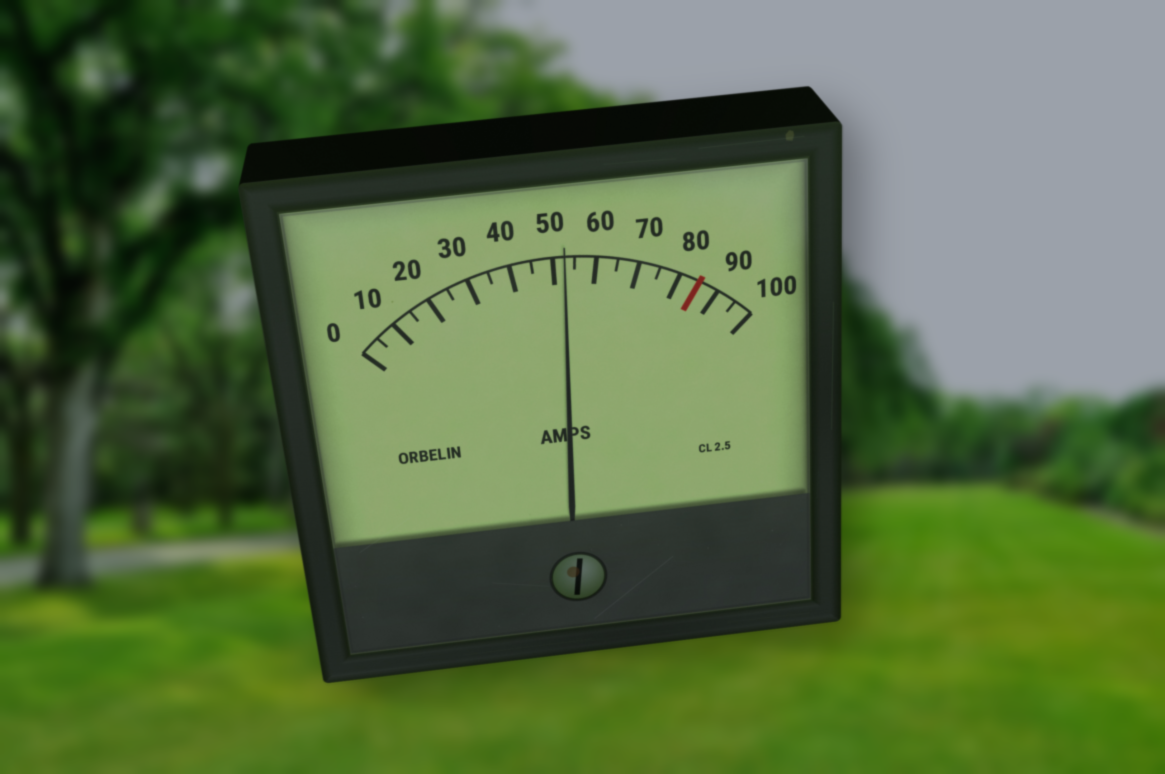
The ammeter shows A 52.5
